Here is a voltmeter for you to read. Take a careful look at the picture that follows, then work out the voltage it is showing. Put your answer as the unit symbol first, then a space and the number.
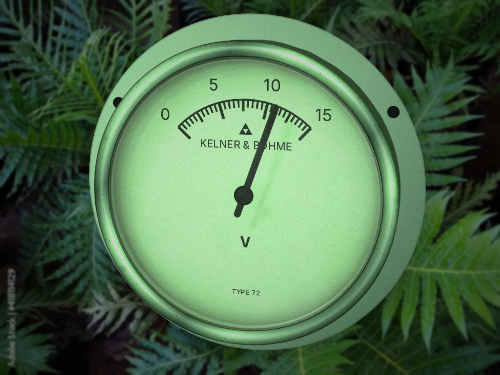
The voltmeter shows V 11
